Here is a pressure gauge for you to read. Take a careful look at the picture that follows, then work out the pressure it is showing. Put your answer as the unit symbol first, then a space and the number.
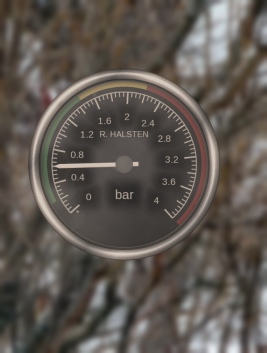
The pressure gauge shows bar 0.6
